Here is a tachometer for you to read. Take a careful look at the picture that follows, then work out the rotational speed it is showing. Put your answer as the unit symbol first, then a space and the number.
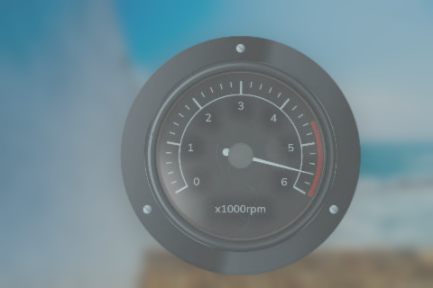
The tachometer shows rpm 5600
